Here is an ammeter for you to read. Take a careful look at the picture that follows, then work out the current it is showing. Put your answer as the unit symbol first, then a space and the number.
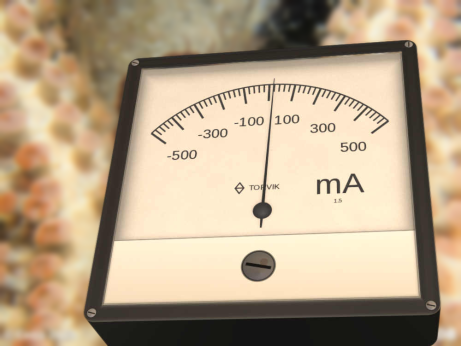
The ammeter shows mA 20
